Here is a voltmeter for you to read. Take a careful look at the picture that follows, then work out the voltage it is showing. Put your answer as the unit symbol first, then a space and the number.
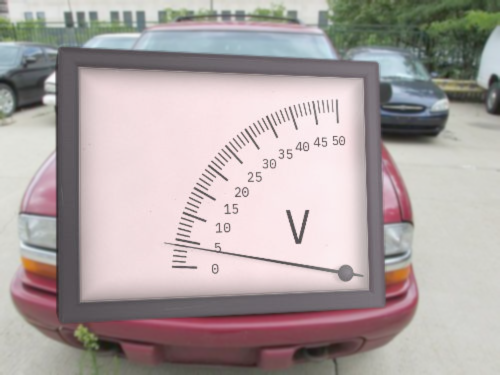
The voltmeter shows V 4
